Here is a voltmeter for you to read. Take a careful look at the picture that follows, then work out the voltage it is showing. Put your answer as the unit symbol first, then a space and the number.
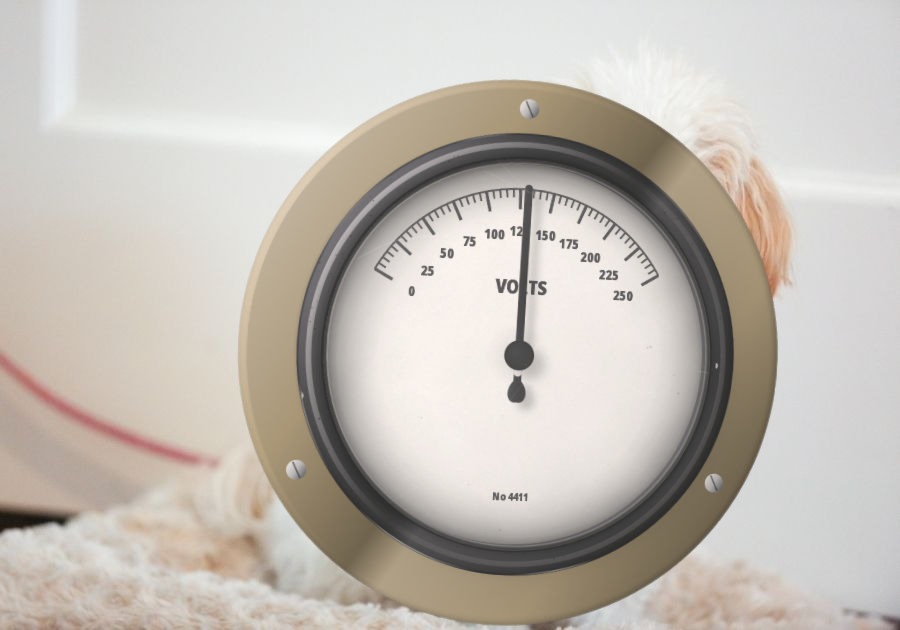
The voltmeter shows V 130
